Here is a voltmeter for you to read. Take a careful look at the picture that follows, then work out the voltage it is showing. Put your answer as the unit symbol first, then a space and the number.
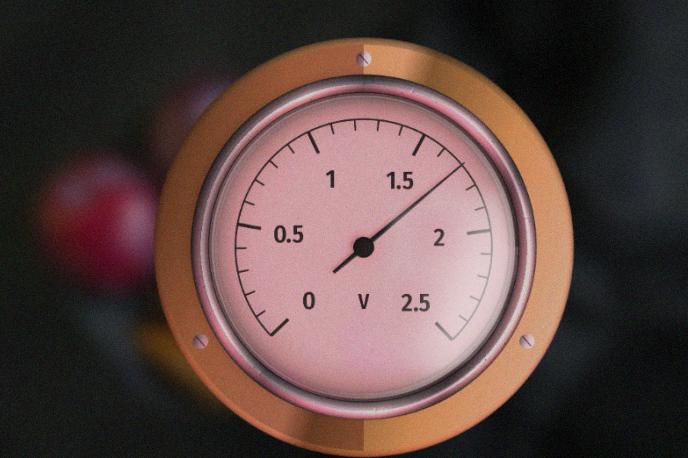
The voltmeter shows V 1.7
